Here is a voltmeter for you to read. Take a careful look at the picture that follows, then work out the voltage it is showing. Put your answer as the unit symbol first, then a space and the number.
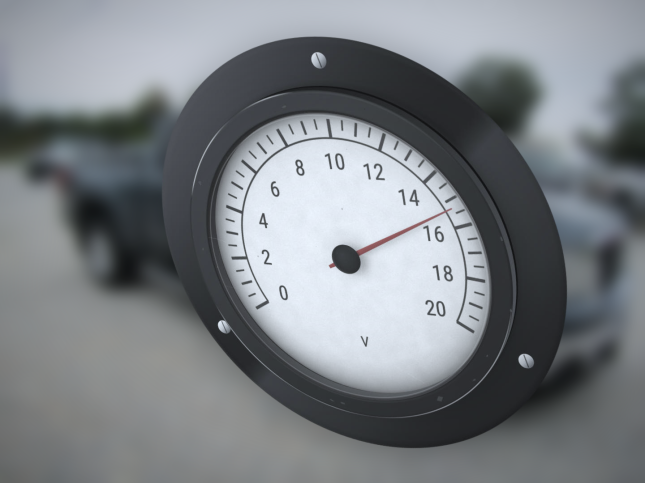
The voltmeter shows V 15.25
